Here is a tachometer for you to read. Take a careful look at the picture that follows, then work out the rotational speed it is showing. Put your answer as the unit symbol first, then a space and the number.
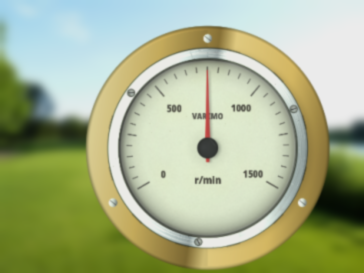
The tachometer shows rpm 750
